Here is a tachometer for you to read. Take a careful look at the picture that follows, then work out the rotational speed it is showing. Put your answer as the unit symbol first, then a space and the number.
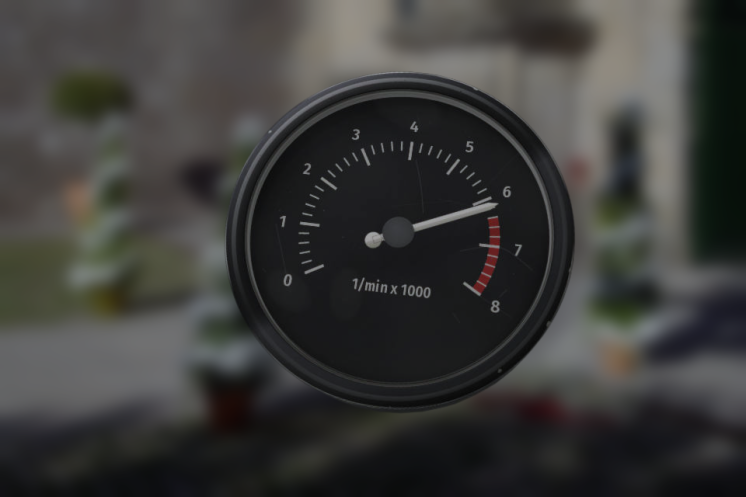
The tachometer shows rpm 6200
